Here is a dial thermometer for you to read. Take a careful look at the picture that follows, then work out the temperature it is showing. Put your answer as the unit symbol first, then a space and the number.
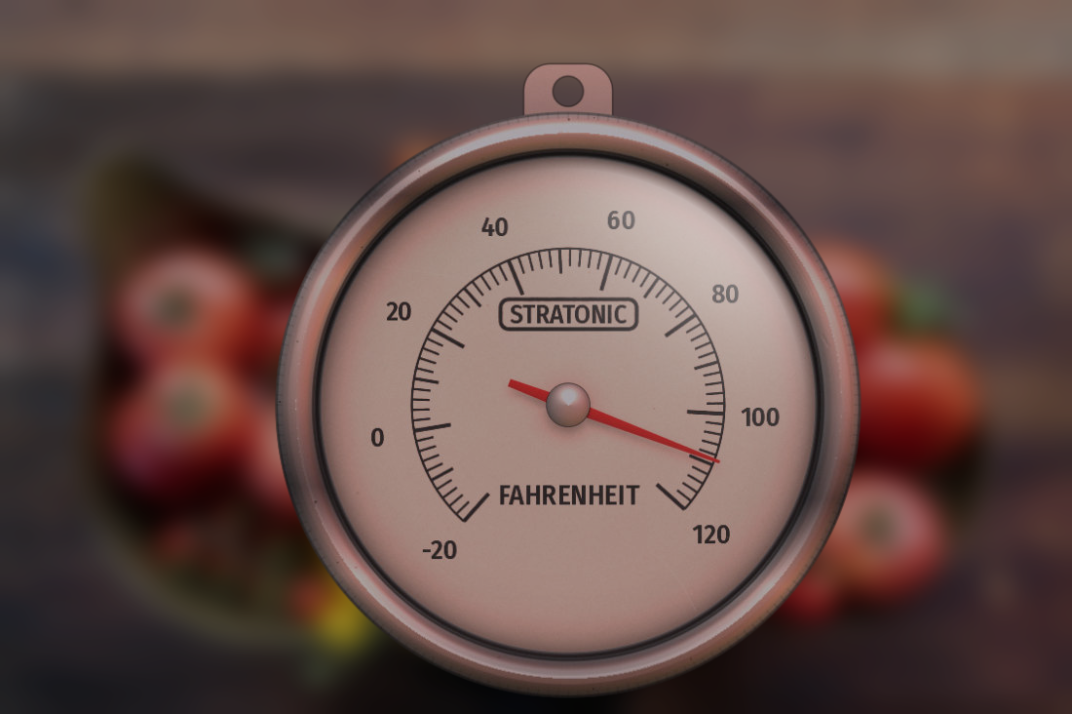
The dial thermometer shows °F 109
